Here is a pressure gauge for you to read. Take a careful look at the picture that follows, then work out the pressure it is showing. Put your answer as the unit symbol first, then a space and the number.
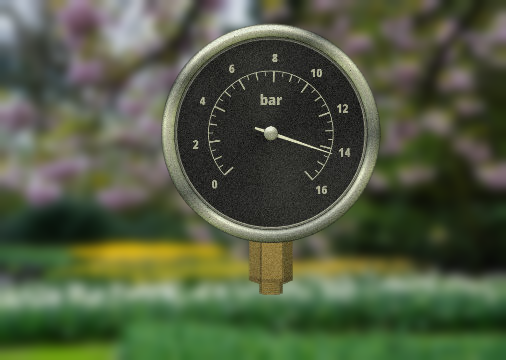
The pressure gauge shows bar 14.25
